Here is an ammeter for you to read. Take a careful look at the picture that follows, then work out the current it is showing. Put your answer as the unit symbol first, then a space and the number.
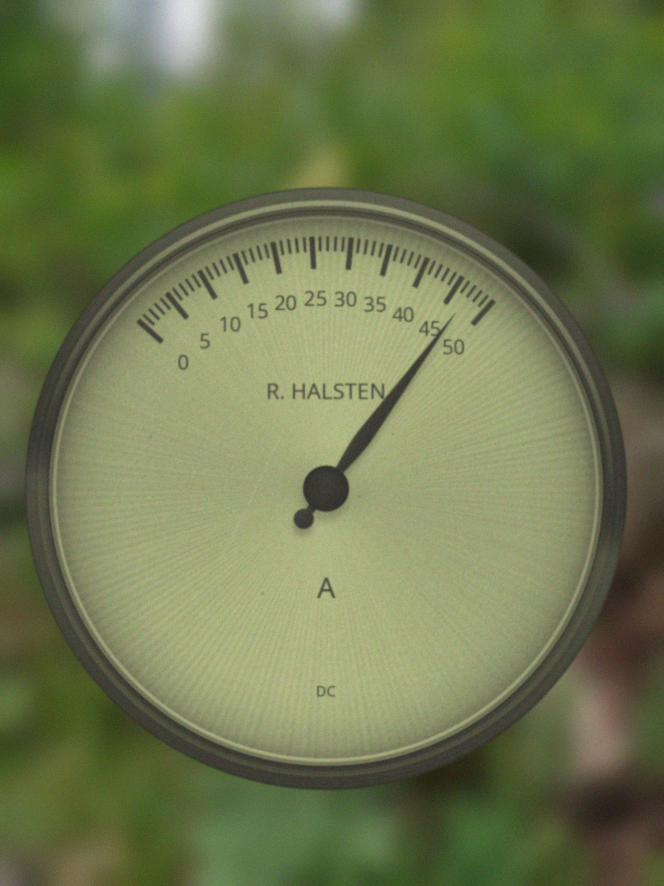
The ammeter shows A 47
